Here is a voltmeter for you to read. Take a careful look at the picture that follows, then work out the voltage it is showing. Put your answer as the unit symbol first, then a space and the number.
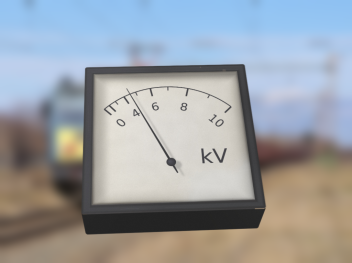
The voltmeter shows kV 4.5
